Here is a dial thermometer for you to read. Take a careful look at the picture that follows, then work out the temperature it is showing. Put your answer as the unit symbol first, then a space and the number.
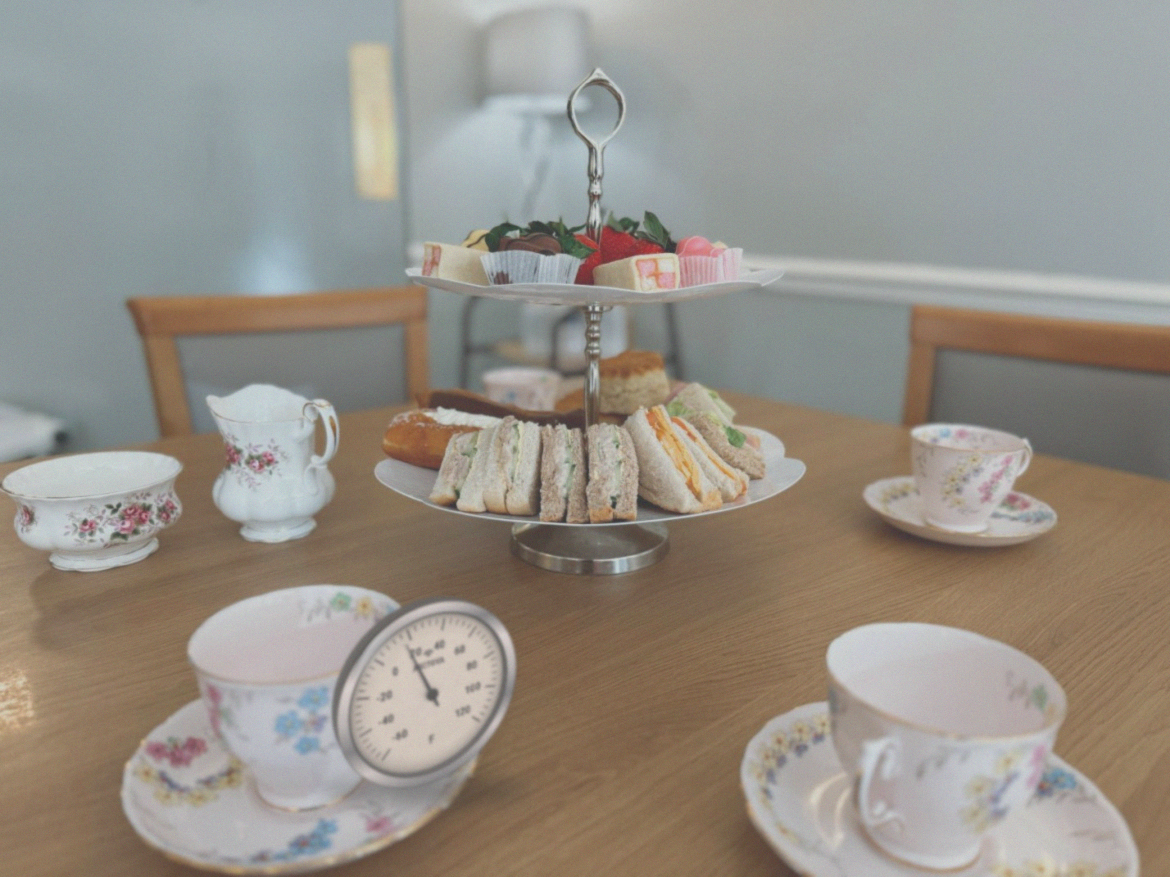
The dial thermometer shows °F 16
